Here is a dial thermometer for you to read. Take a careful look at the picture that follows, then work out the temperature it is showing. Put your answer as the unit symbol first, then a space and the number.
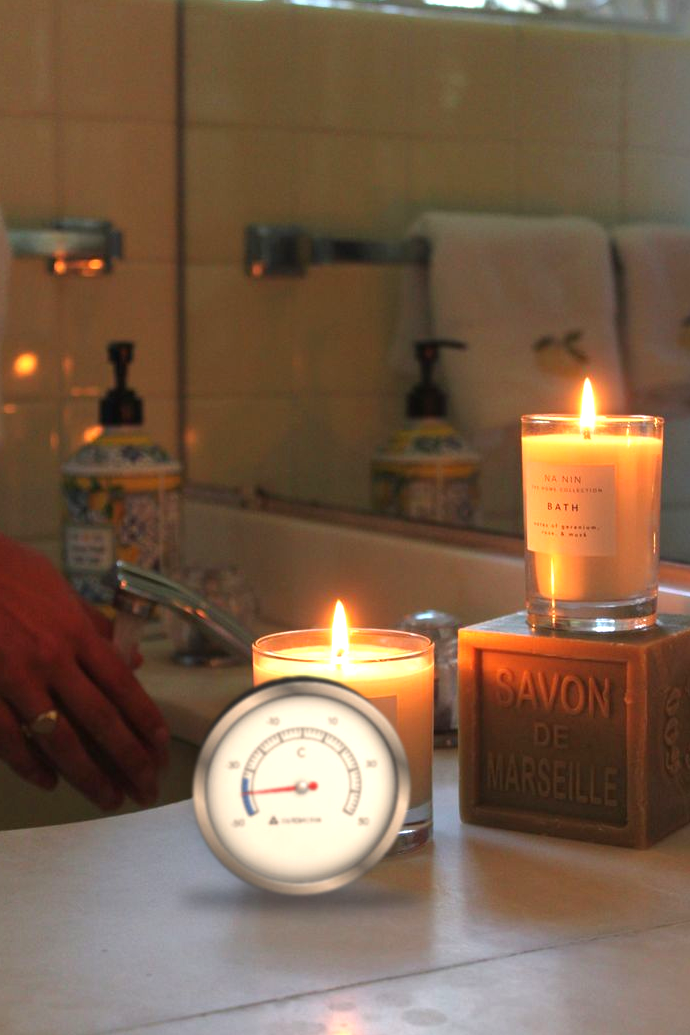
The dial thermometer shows °C -40
